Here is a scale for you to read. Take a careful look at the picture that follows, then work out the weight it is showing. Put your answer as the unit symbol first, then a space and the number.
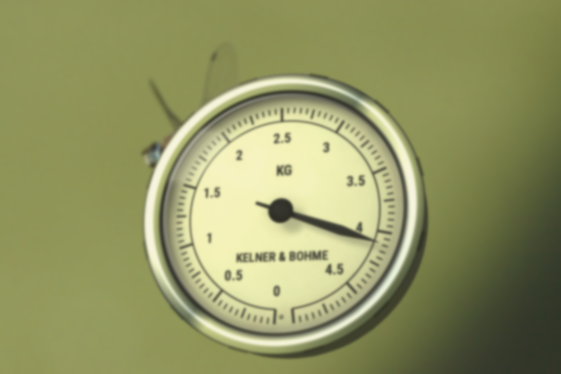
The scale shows kg 4.1
